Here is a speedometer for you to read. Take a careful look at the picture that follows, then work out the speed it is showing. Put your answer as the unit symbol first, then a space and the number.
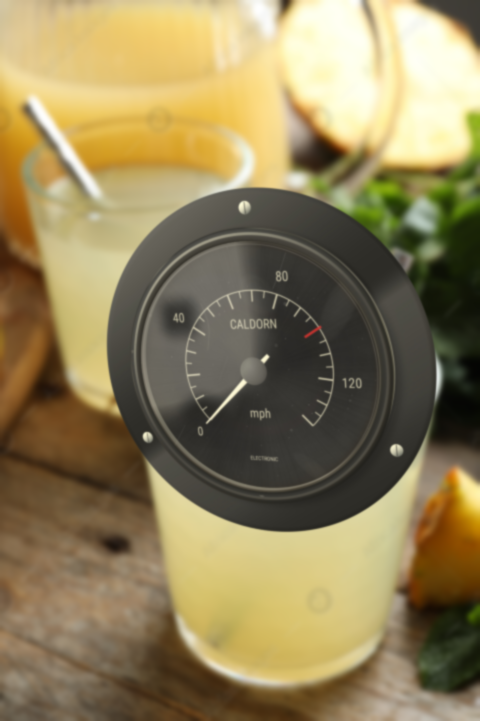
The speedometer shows mph 0
